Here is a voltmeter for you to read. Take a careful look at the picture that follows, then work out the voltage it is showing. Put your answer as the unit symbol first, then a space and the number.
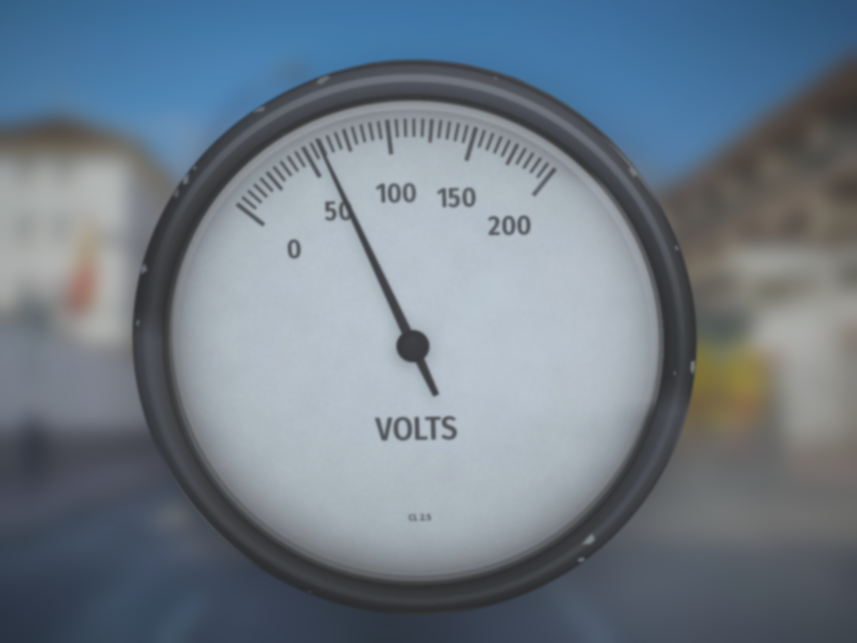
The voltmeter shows V 60
